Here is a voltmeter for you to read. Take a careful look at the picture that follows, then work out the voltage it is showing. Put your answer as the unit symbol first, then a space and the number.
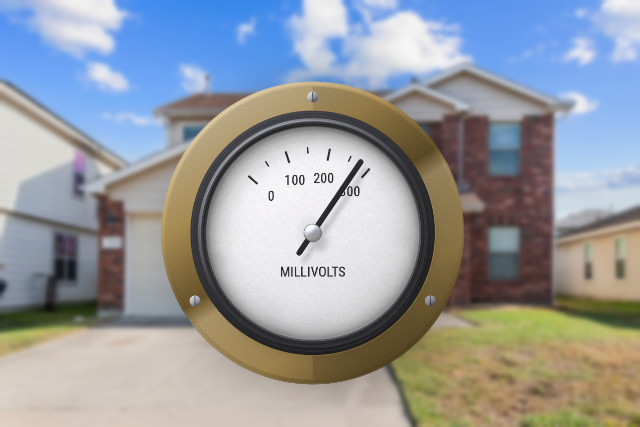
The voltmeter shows mV 275
